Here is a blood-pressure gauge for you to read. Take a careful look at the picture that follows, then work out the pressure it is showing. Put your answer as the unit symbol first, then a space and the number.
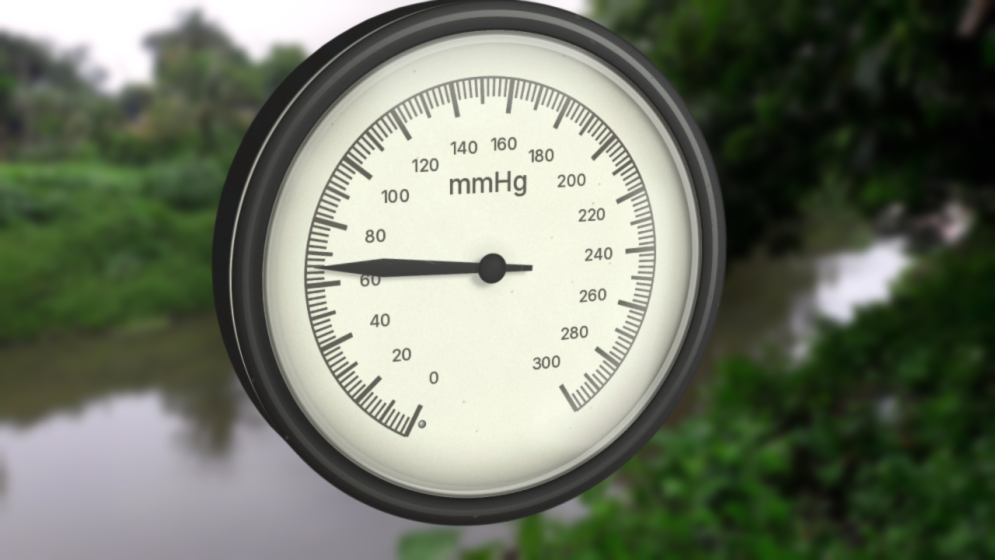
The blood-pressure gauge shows mmHg 66
